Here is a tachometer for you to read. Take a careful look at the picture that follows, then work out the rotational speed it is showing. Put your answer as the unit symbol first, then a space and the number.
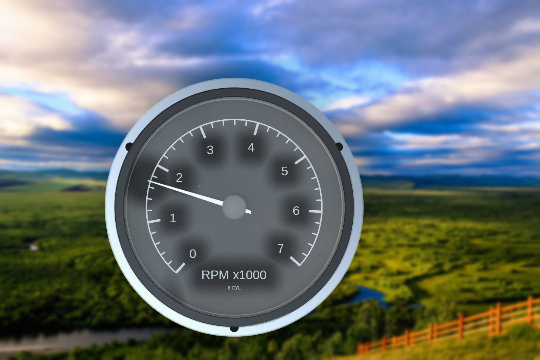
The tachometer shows rpm 1700
